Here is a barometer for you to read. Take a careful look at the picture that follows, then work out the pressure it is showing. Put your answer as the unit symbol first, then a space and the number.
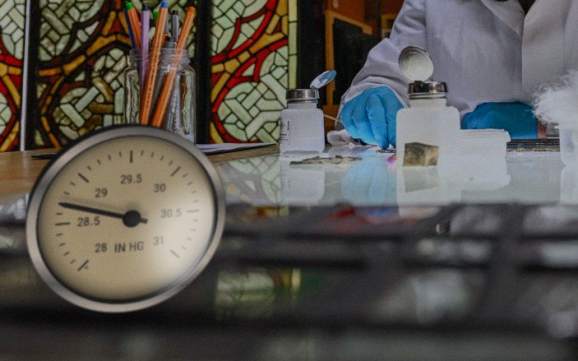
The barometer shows inHg 28.7
